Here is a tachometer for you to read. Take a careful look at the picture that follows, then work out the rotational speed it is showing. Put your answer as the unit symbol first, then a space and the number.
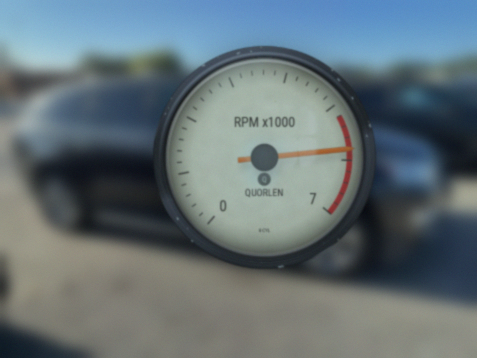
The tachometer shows rpm 5800
